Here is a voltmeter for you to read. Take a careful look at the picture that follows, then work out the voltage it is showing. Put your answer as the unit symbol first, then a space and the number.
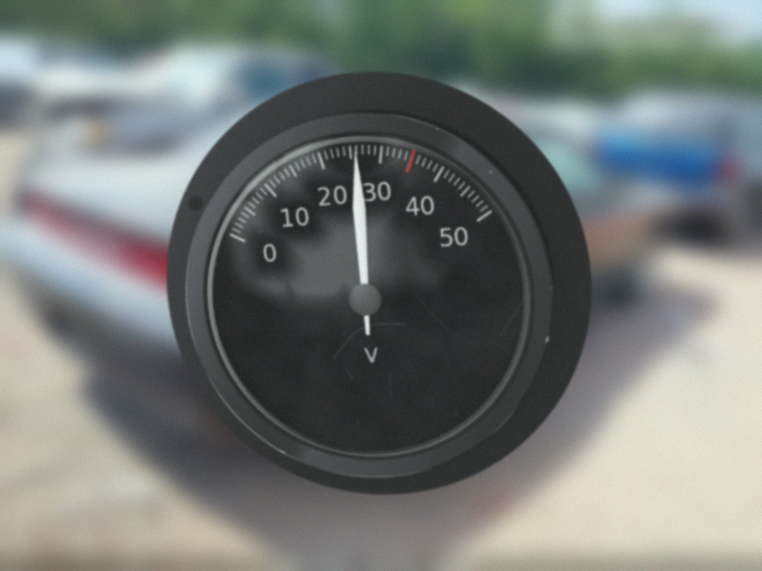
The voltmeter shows V 26
